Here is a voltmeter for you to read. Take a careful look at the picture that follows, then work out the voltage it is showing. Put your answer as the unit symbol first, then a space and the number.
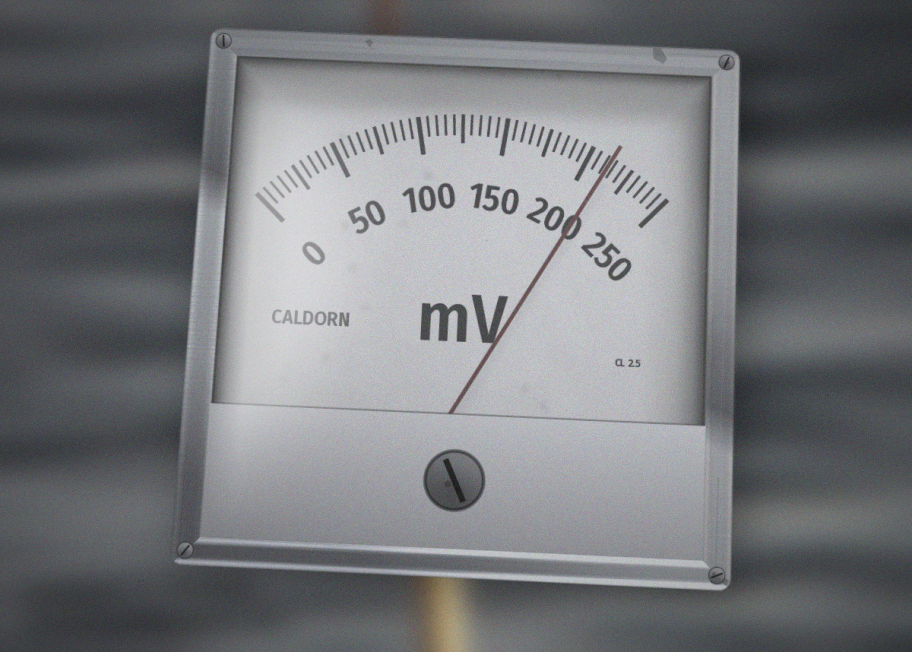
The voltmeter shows mV 212.5
